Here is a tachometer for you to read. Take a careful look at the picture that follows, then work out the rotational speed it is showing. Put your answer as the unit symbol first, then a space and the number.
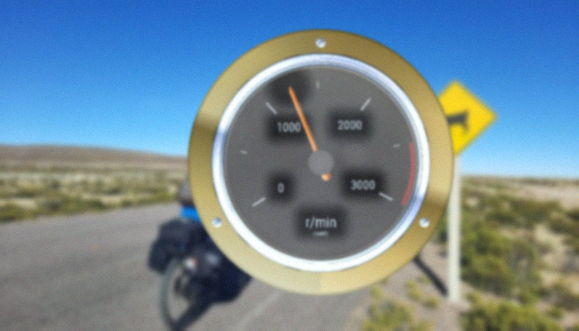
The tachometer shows rpm 1250
